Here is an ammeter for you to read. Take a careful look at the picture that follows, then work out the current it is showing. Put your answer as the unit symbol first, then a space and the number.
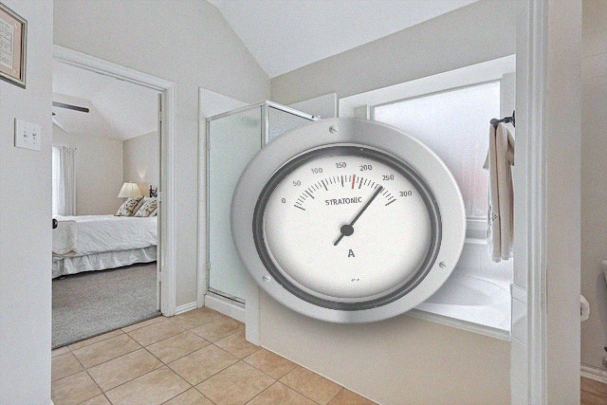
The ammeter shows A 250
